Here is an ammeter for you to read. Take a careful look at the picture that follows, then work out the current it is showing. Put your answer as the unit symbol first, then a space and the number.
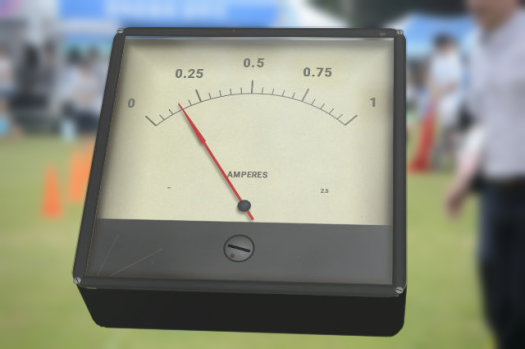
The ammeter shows A 0.15
